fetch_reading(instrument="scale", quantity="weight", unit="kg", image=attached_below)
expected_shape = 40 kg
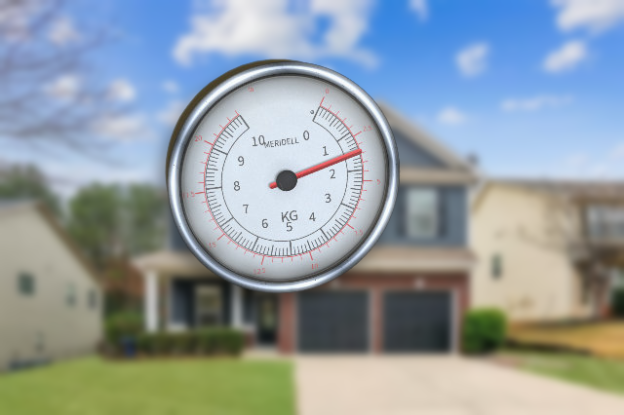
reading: 1.5 kg
